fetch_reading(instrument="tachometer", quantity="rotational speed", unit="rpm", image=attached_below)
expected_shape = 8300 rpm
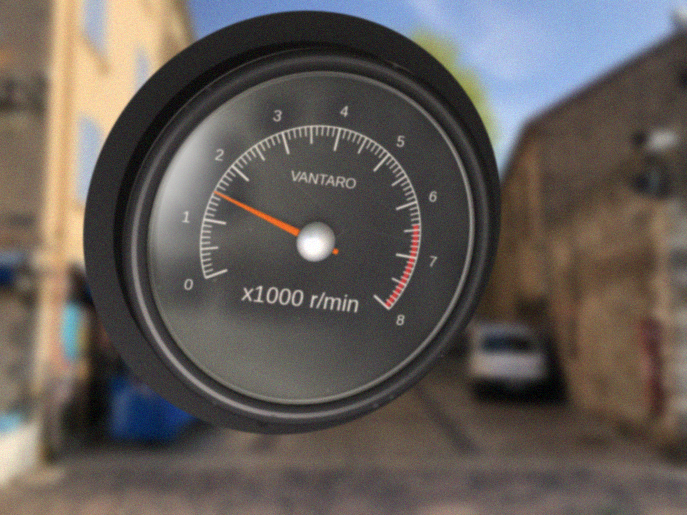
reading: 1500 rpm
